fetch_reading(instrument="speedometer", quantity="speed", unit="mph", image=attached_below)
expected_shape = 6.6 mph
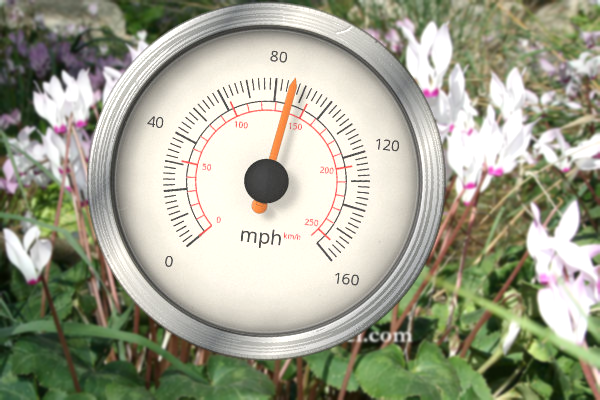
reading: 86 mph
